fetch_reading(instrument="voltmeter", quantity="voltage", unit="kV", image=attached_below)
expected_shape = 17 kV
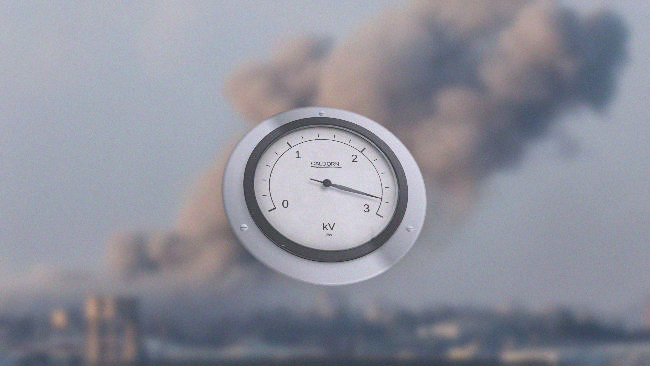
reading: 2.8 kV
